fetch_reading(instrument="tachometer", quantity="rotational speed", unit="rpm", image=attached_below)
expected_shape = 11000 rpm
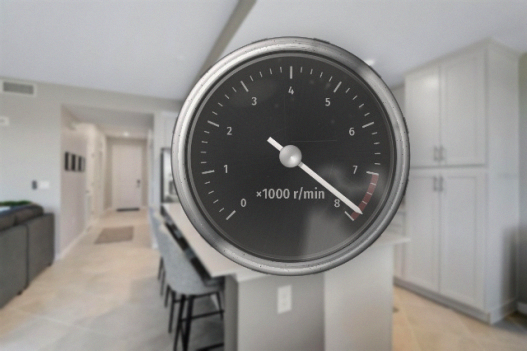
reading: 7800 rpm
